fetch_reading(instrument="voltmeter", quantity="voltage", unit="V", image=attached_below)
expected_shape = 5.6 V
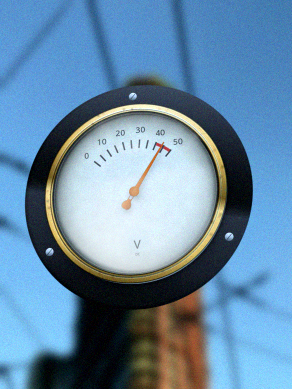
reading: 45 V
